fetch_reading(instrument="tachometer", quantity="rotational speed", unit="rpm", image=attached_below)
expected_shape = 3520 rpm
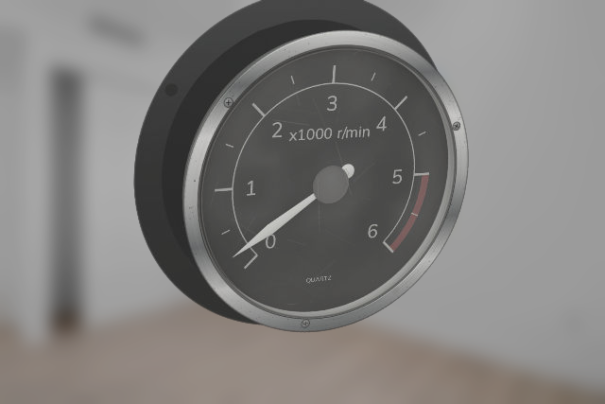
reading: 250 rpm
